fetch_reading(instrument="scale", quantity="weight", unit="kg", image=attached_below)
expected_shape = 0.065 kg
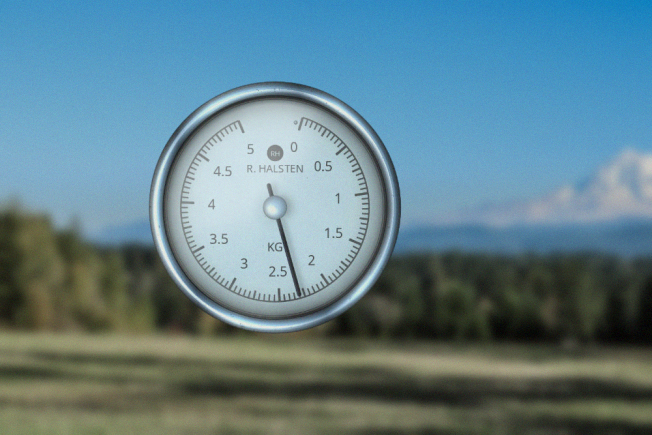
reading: 2.3 kg
